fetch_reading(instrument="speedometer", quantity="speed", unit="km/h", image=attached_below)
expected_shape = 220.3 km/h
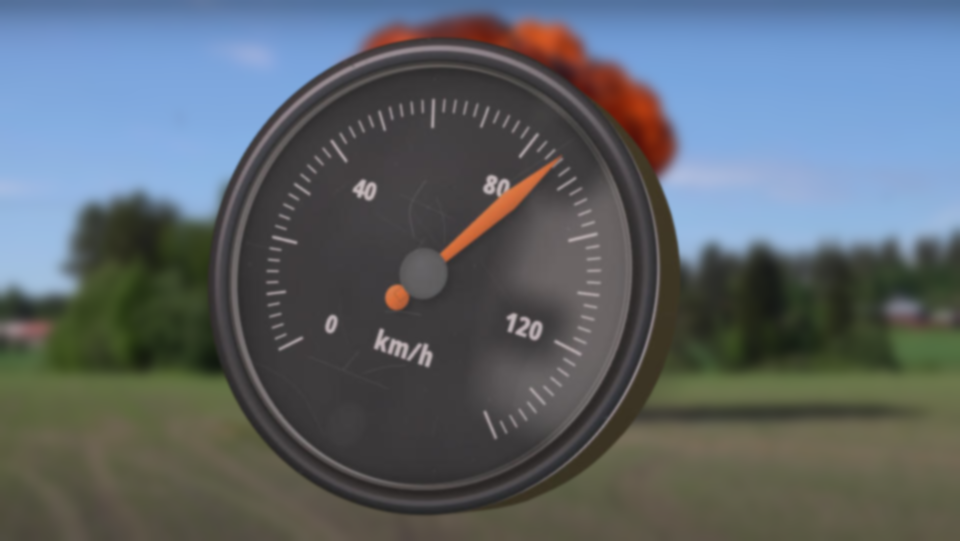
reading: 86 km/h
